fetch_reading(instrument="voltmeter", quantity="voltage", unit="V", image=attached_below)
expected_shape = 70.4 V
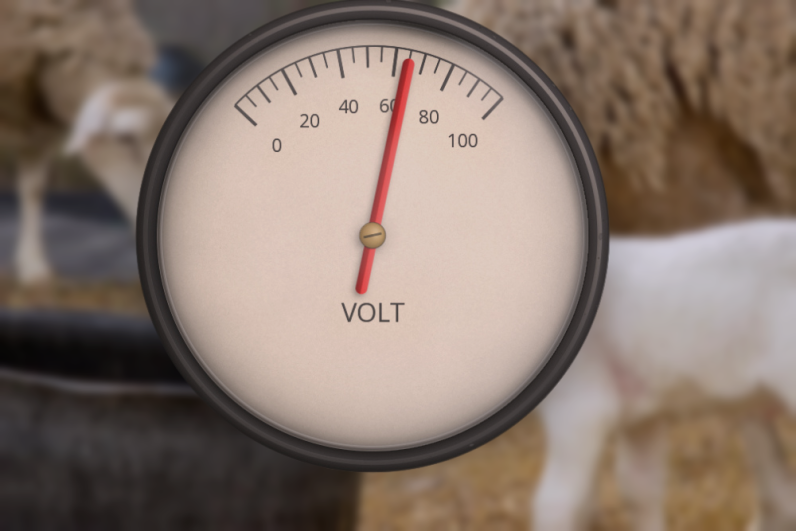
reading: 65 V
